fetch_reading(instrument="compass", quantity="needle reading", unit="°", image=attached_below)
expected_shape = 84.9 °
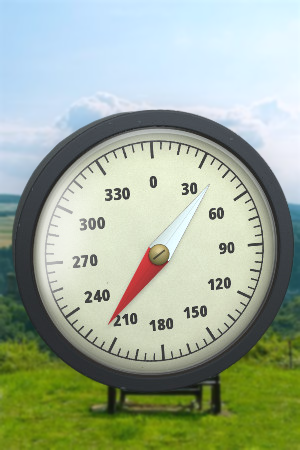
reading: 220 °
